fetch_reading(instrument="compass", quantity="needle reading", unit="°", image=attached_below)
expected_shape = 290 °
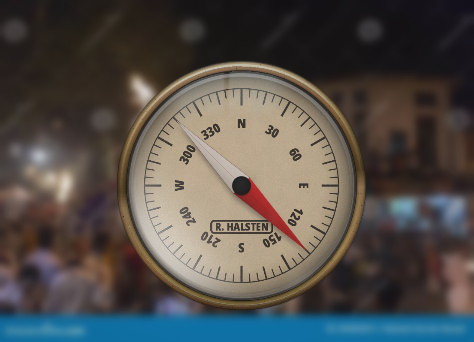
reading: 135 °
